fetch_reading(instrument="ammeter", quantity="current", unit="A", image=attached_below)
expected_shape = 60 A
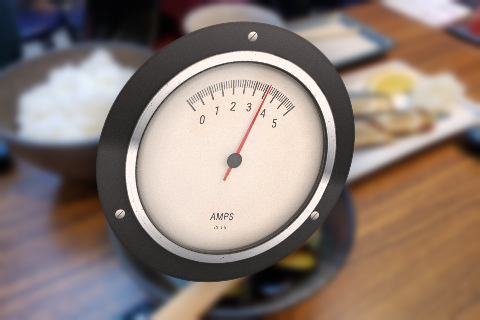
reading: 3.5 A
